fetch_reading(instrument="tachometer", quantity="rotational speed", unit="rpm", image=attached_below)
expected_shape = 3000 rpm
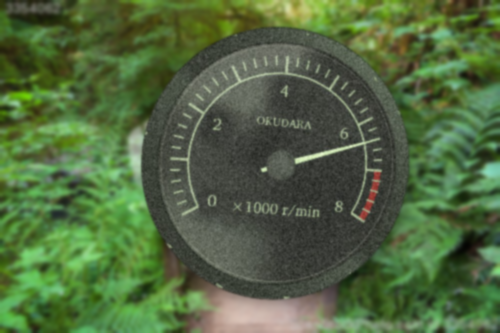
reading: 6400 rpm
